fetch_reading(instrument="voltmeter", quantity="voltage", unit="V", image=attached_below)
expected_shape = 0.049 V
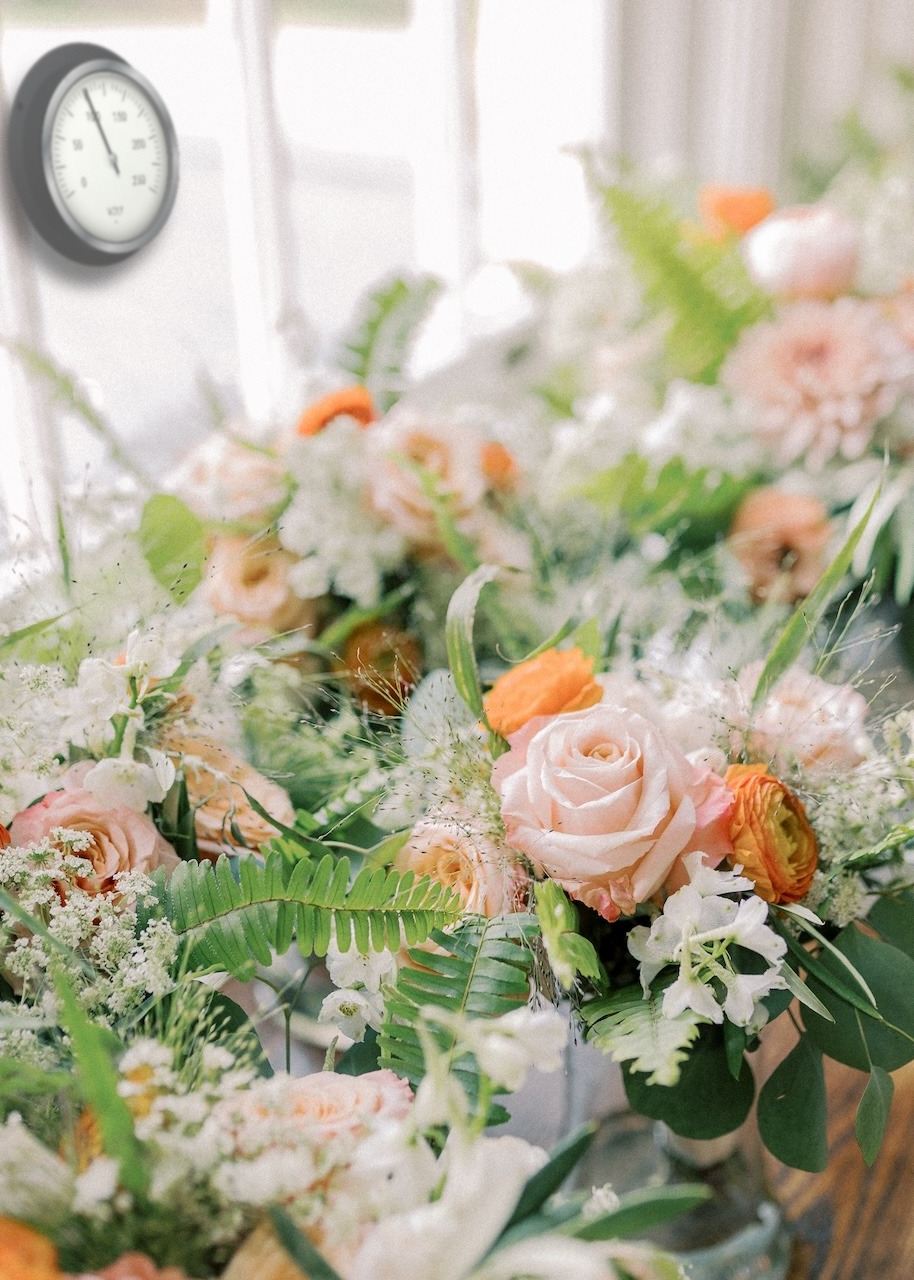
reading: 100 V
